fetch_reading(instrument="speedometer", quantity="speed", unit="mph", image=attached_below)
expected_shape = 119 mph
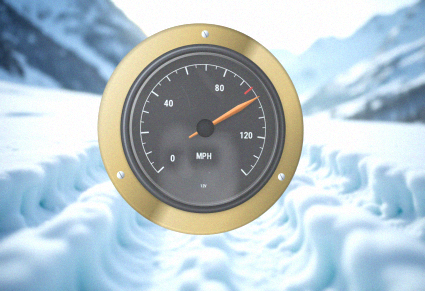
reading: 100 mph
